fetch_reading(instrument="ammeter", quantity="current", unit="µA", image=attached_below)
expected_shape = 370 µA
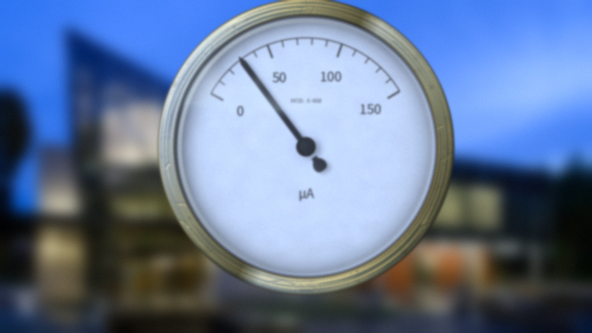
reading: 30 µA
